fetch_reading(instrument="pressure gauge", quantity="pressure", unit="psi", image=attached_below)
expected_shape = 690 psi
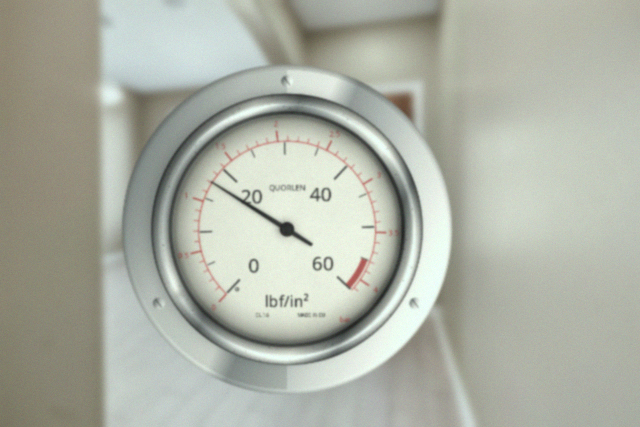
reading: 17.5 psi
